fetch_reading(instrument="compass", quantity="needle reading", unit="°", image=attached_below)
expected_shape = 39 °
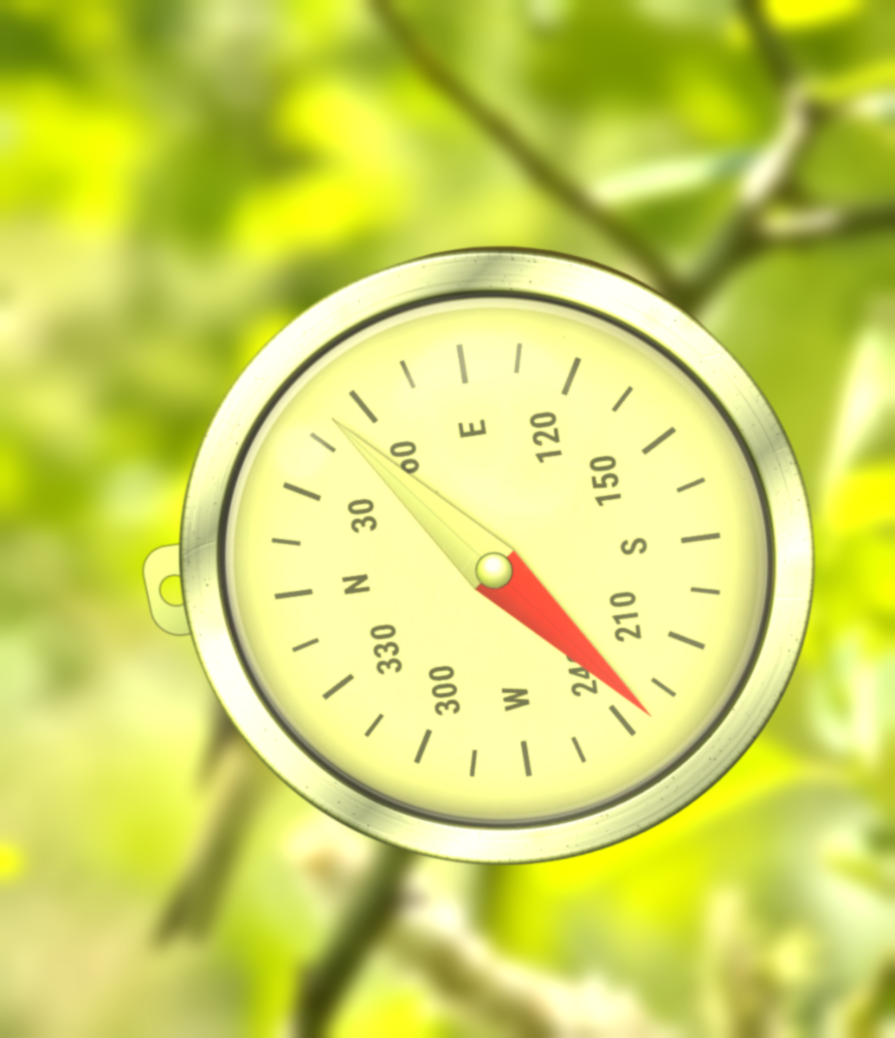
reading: 232.5 °
